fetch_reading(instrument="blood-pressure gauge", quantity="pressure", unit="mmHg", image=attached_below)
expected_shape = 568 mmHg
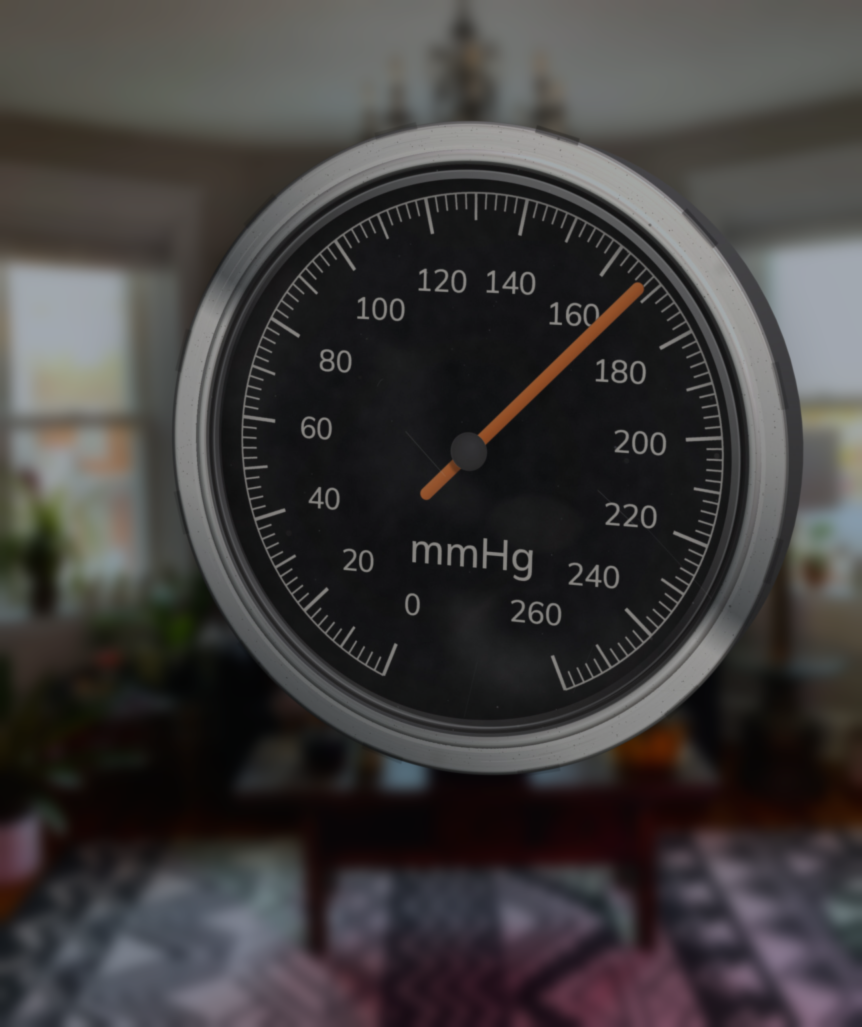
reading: 168 mmHg
